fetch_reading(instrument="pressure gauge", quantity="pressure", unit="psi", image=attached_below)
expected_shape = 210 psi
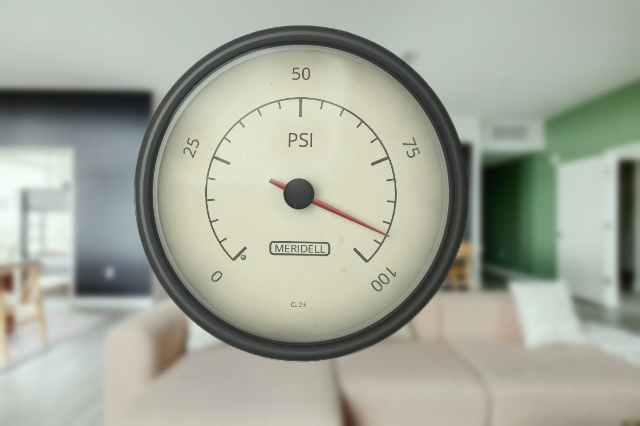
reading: 92.5 psi
